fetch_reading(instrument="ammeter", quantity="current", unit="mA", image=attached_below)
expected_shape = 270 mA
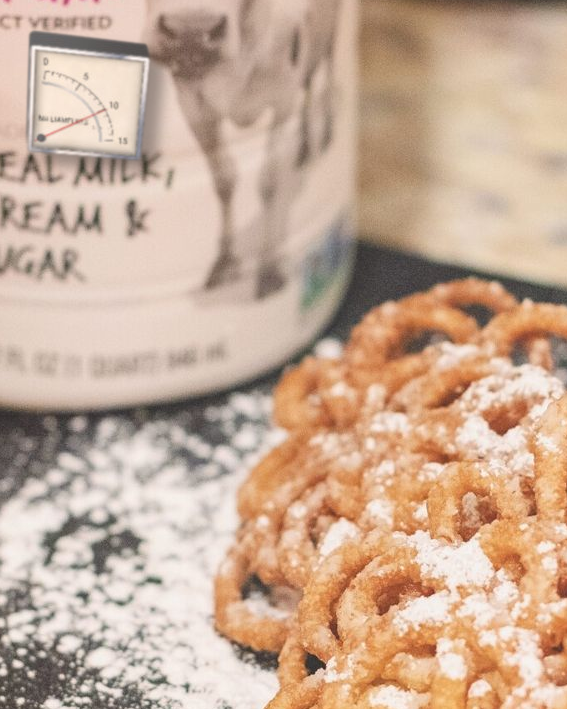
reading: 10 mA
